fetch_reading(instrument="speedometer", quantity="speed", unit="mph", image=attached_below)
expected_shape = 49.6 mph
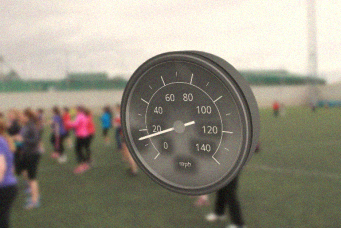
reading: 15 mph
